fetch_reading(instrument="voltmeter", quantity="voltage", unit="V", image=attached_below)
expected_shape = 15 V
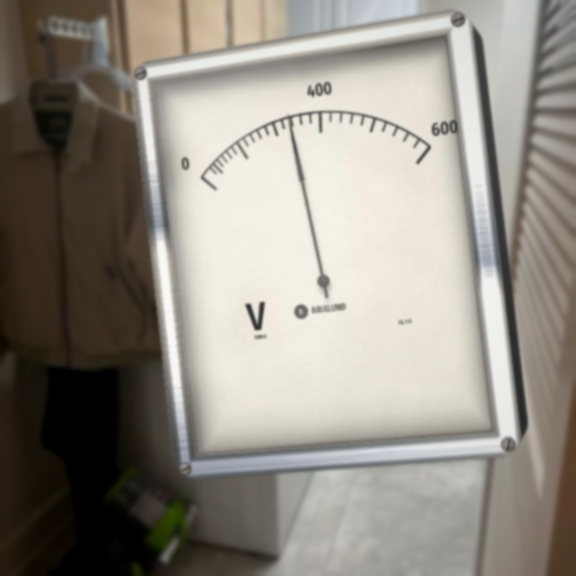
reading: 340 V
